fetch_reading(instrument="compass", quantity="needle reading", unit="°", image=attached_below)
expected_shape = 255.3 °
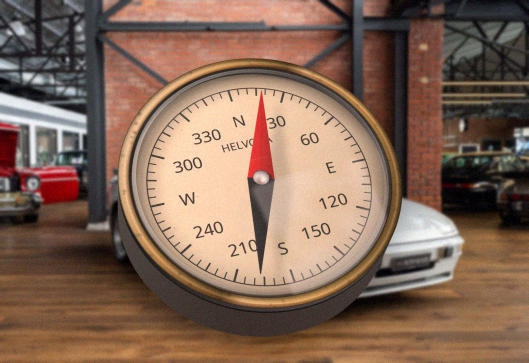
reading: 17.5 °
